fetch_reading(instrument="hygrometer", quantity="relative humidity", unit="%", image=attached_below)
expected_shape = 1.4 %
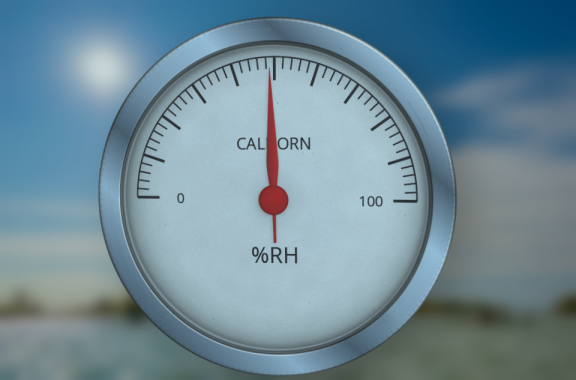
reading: 49 %
